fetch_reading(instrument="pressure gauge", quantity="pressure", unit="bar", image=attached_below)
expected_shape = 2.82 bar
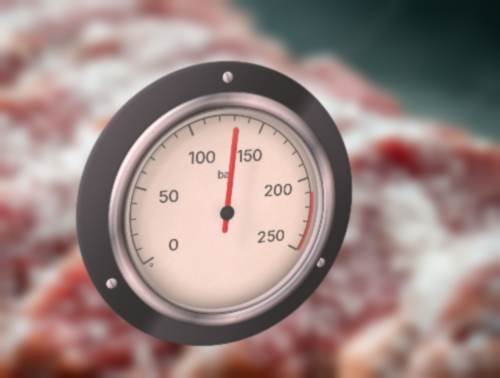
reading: 130 bar
